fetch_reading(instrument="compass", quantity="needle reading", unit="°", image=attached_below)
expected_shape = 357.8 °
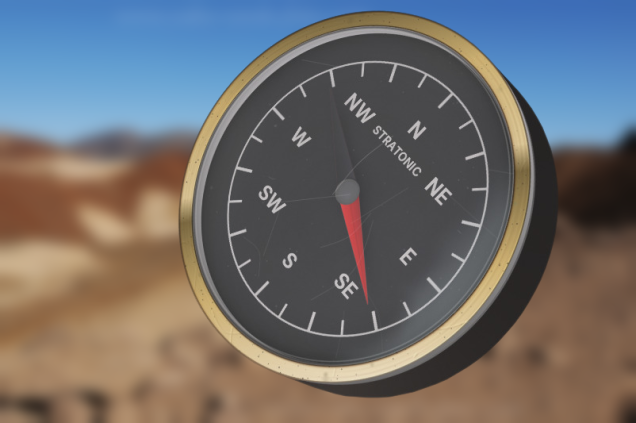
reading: 120 °
